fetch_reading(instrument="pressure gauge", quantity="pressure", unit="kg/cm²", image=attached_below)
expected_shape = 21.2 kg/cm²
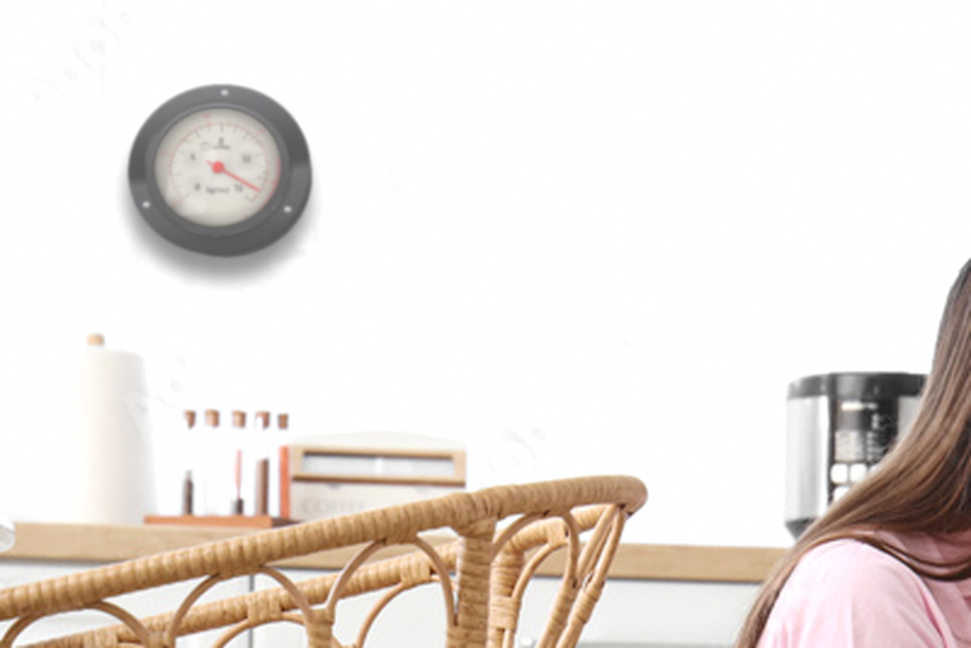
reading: 15 kg/cm²
